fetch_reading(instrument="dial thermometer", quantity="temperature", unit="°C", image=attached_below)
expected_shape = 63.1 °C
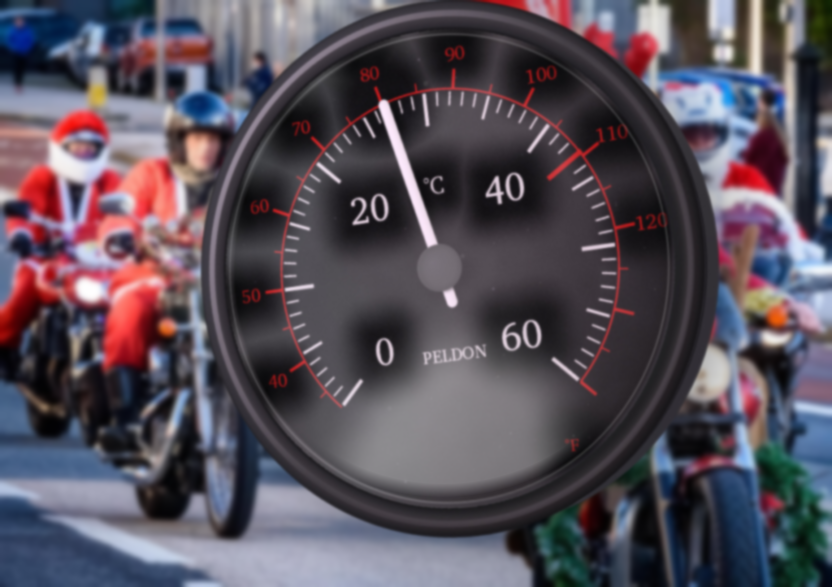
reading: 27 °C
